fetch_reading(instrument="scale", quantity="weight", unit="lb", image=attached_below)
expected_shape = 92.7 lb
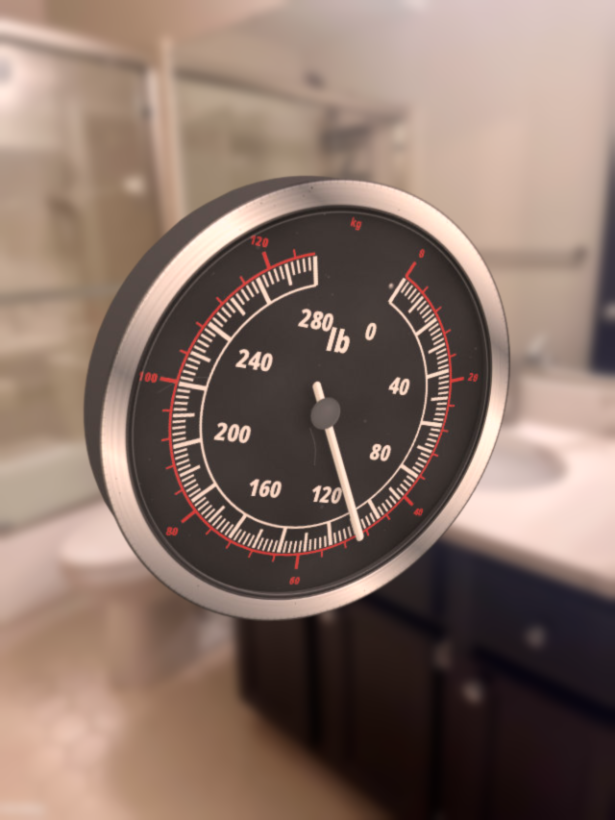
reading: 110 lb
